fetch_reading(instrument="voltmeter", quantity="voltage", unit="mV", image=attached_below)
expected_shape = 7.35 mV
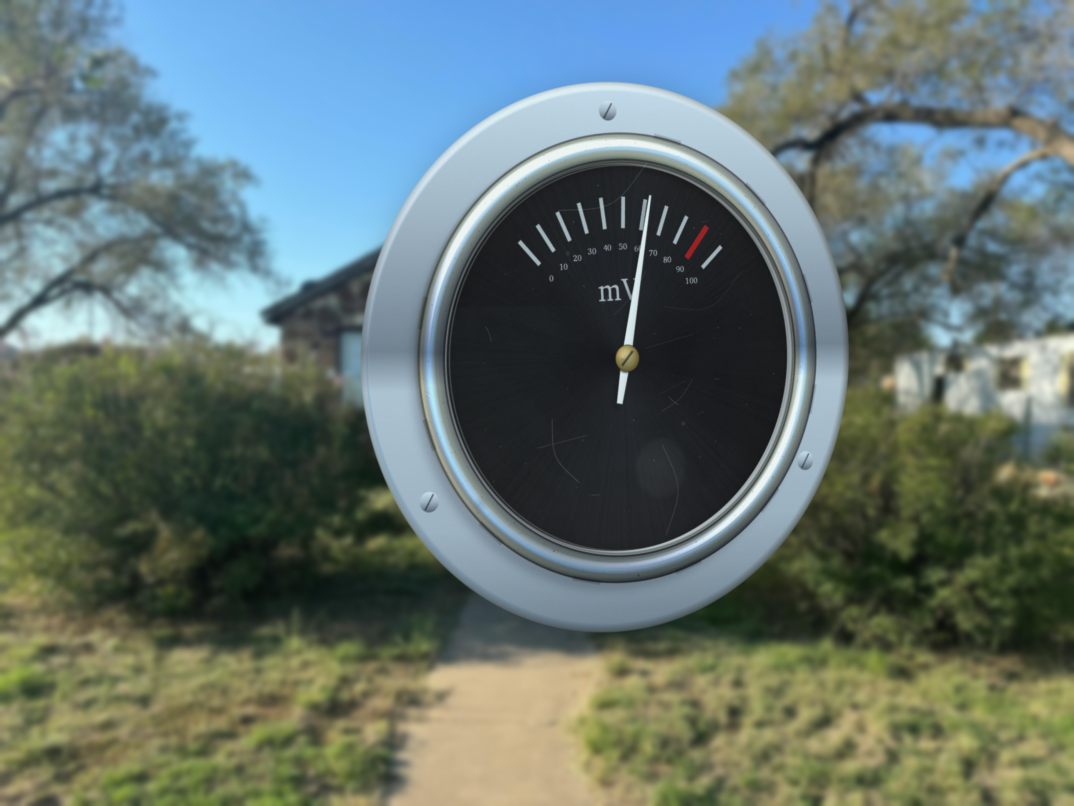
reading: 60 mV
